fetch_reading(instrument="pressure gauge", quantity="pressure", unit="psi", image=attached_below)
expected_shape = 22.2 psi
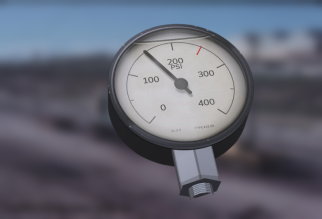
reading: 150 psi
